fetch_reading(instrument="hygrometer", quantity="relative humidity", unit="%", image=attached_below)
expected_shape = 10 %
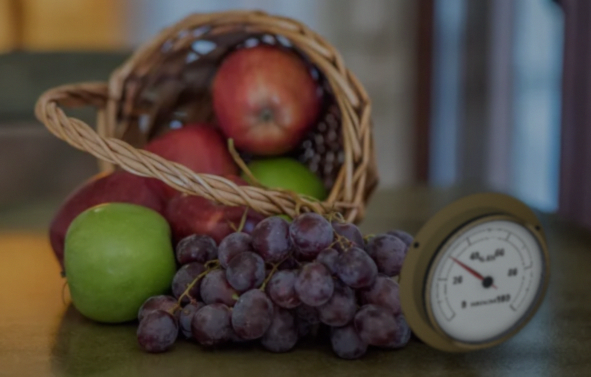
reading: 30 %
